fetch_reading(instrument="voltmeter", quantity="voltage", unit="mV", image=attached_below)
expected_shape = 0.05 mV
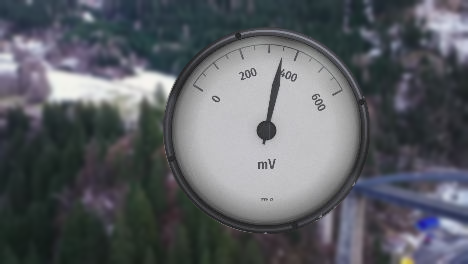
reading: 350 mV
